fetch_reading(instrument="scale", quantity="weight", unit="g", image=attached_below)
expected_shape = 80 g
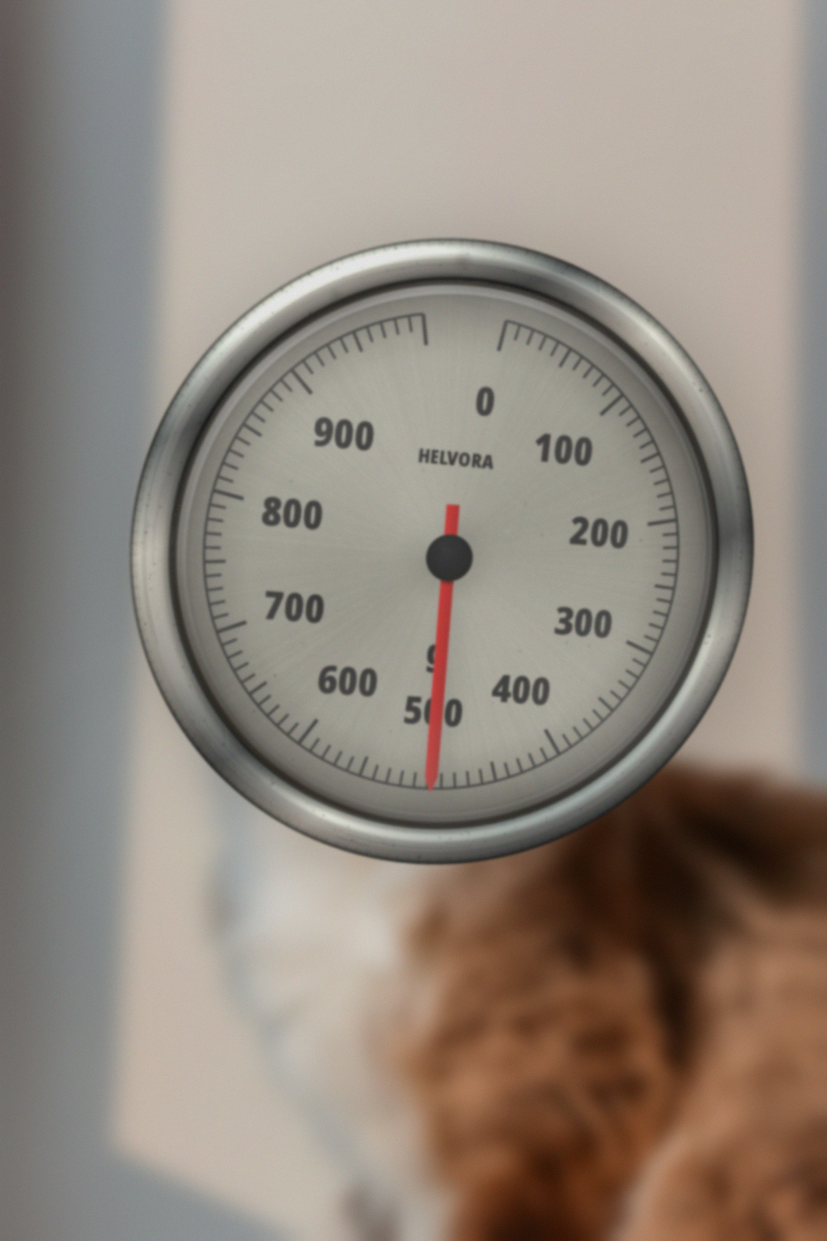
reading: 500 g
